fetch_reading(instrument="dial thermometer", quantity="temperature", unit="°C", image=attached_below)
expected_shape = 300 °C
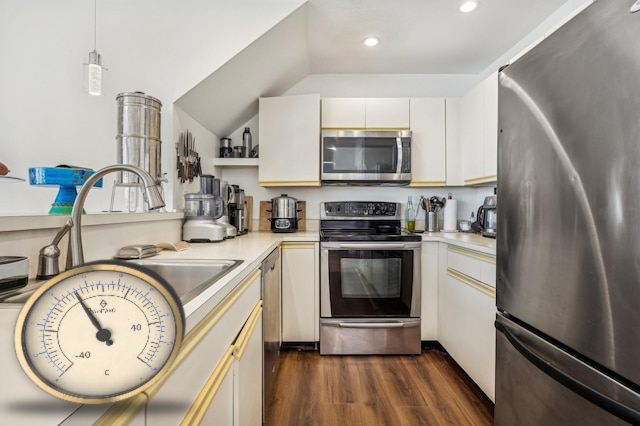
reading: 0 °C
